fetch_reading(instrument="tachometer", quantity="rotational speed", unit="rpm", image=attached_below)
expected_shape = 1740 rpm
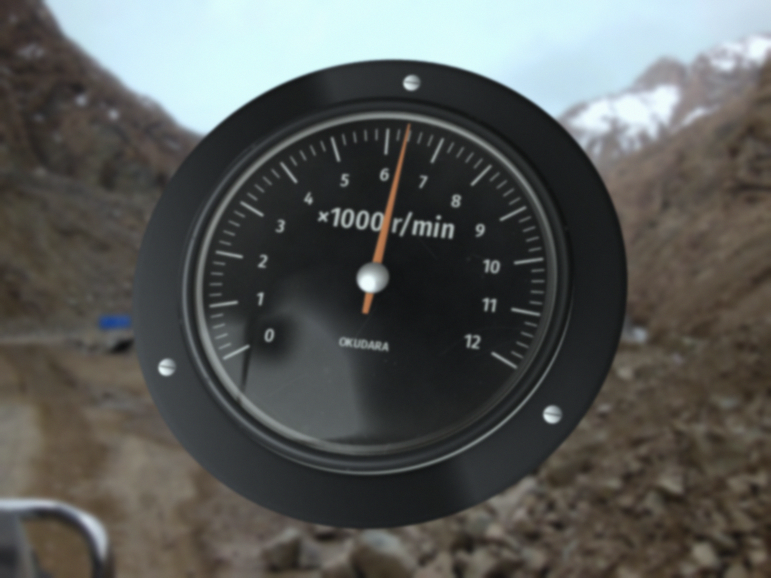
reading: 6400 rpm
